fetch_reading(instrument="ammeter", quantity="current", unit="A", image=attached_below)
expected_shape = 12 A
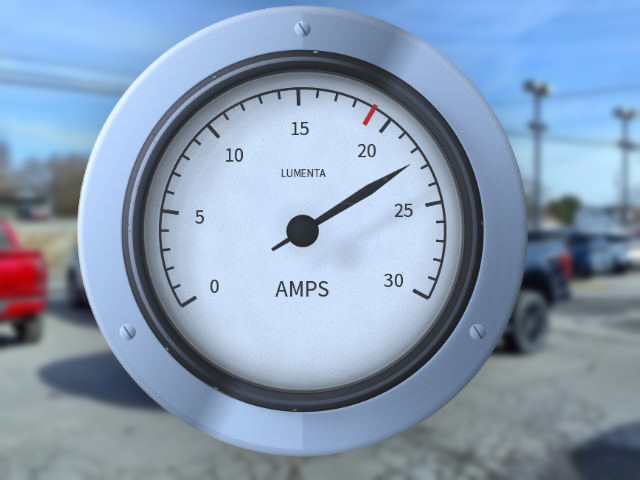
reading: 22.5 A
